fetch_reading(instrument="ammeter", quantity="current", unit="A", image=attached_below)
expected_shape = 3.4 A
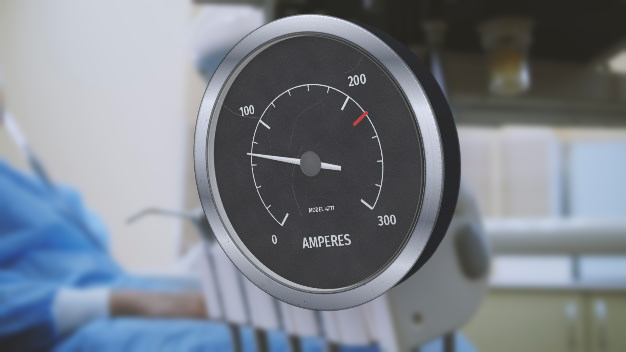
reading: 70 A
